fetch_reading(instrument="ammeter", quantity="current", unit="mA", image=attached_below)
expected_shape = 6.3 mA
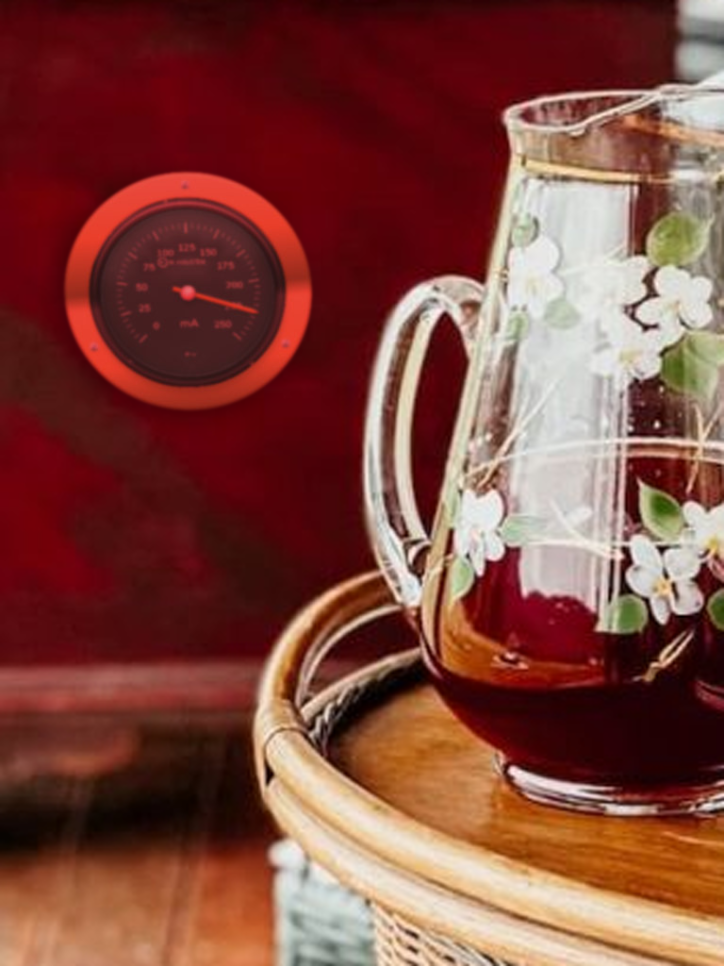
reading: 225 mA
